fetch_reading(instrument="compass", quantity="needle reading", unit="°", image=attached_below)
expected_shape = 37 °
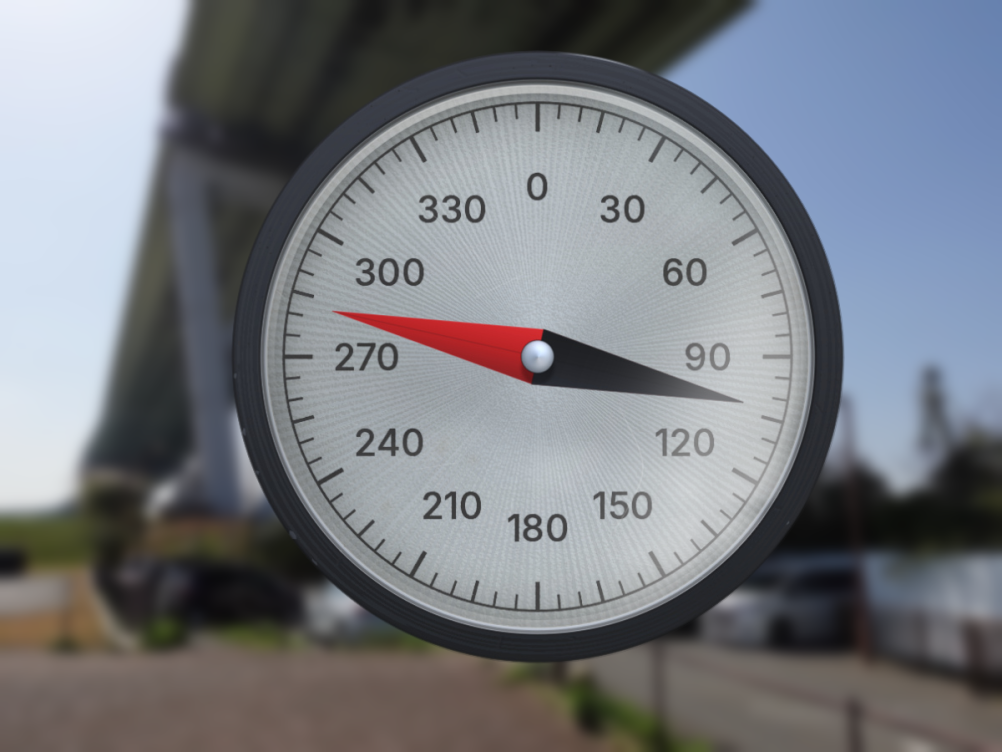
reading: 282.5 °
